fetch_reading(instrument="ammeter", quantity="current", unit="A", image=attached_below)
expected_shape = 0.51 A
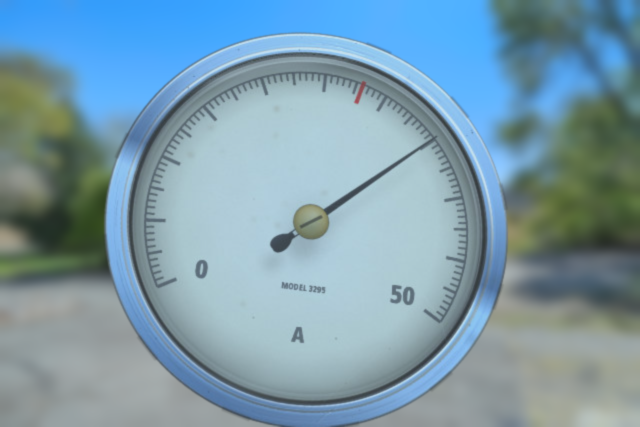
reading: 35 A
